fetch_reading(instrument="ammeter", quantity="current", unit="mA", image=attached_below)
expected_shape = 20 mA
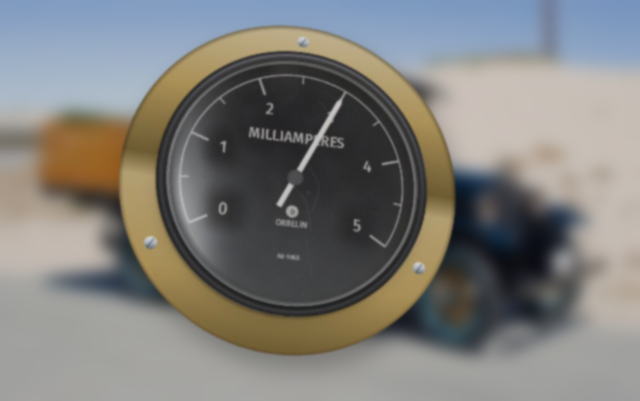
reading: 3 mA
